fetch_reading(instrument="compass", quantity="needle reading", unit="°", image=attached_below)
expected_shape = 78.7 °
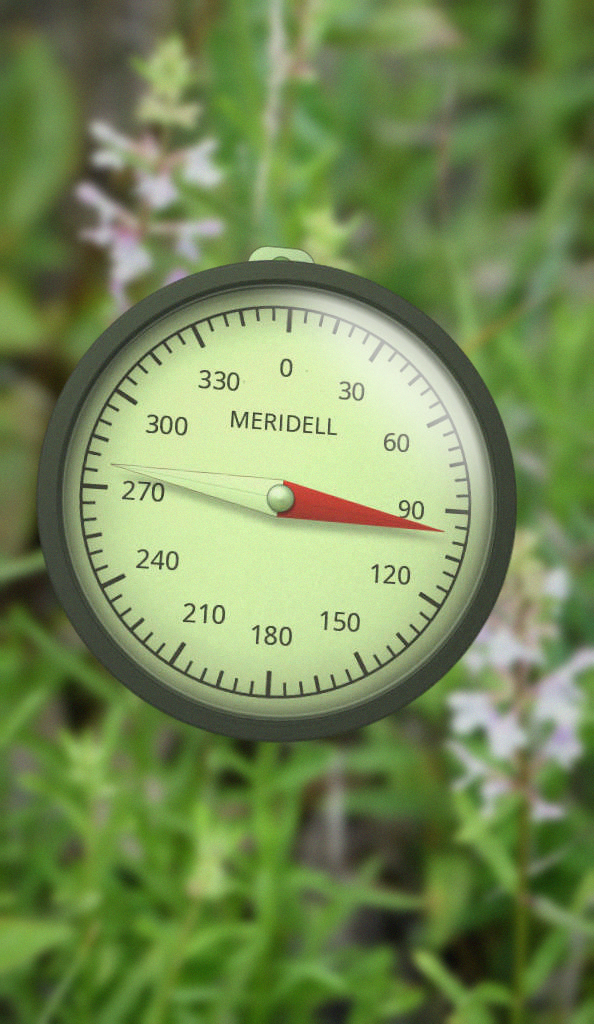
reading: 97.5 °
